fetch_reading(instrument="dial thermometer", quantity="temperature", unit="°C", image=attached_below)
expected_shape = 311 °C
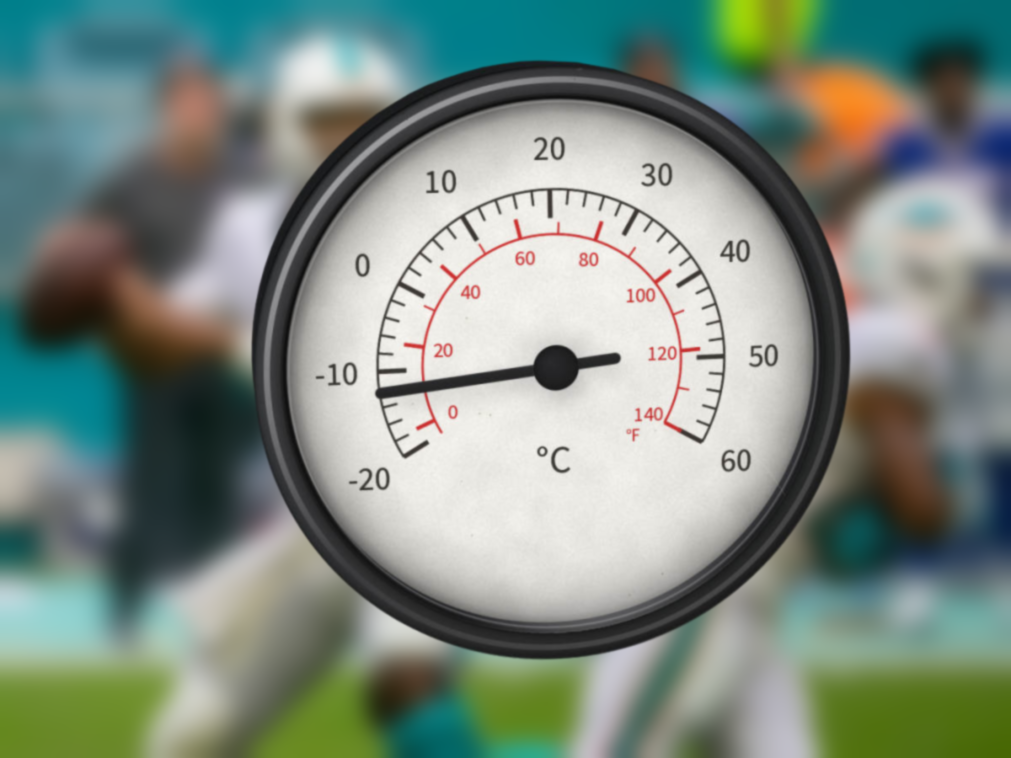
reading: -12 °C
